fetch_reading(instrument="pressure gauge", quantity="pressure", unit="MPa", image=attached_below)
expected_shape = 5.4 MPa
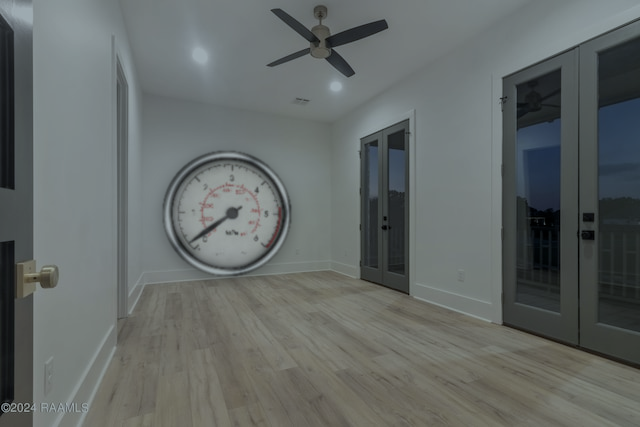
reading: 0.2 MPa
